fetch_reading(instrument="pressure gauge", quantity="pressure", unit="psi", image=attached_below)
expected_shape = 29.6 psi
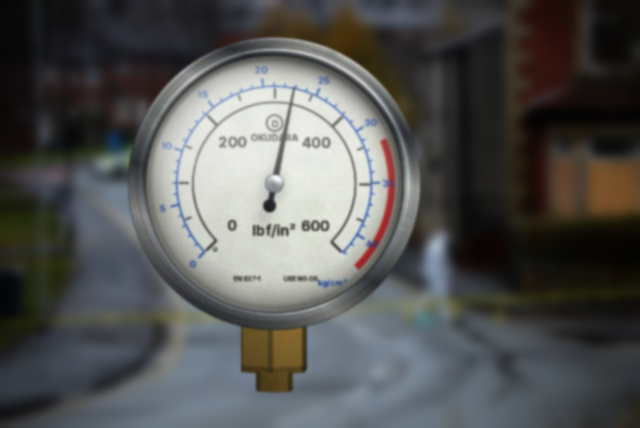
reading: 325 psi
